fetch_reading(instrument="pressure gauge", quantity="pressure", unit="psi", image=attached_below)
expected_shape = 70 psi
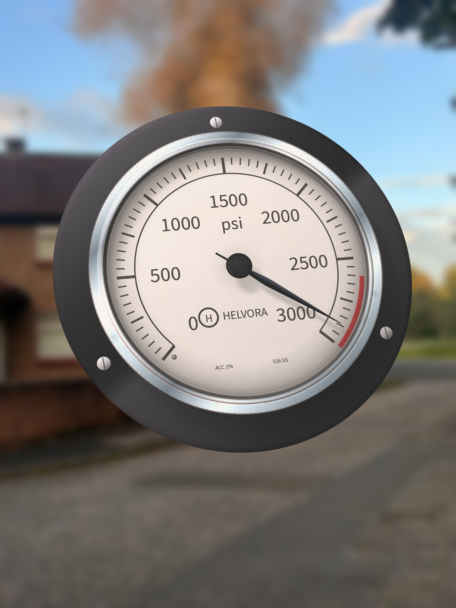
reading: 2900 psi
